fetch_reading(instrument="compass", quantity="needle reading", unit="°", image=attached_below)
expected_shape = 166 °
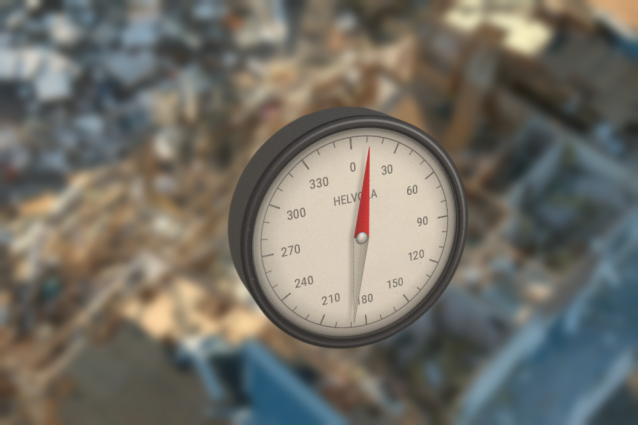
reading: 10 °
